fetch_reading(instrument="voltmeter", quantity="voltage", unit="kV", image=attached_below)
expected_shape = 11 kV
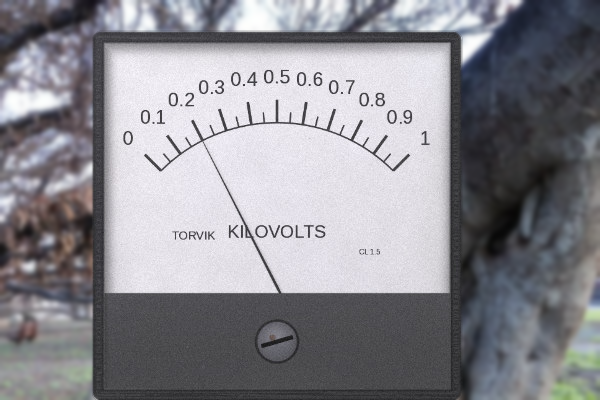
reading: 0.2 kV
